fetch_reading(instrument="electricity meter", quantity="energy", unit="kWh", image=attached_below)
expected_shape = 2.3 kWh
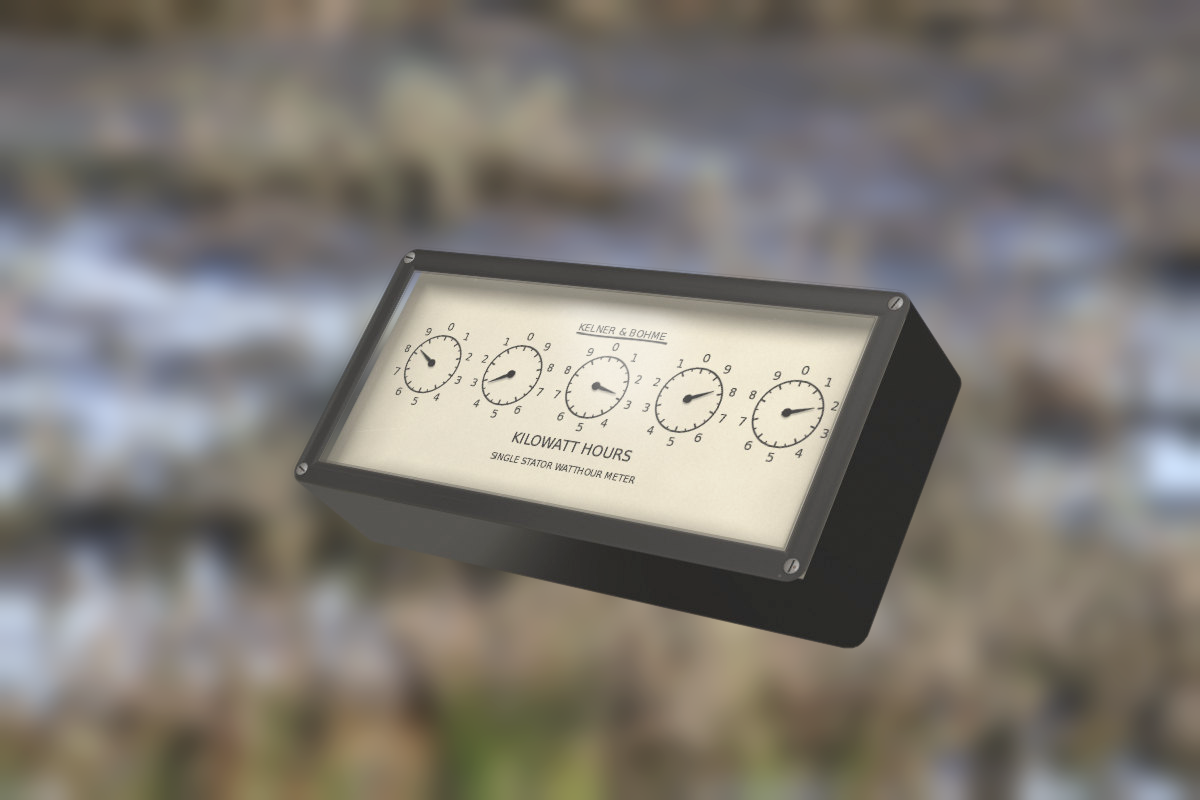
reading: 83282 kWh
